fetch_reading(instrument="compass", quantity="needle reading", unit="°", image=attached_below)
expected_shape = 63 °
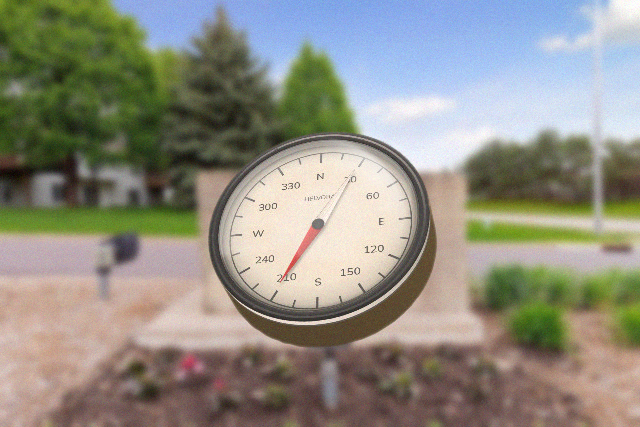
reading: 210 °
